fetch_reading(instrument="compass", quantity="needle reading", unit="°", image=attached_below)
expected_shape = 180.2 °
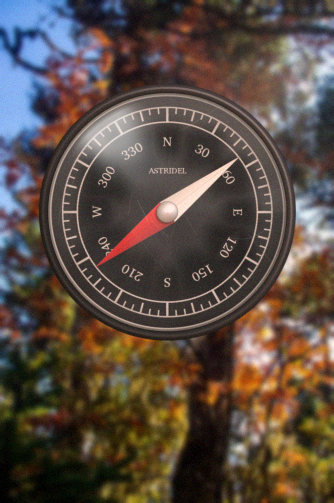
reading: 232.5 °
